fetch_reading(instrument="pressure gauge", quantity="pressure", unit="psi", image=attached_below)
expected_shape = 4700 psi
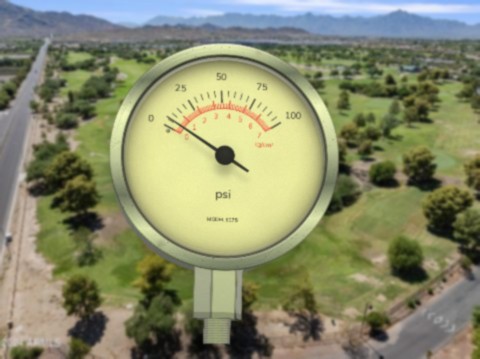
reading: 5 psi
